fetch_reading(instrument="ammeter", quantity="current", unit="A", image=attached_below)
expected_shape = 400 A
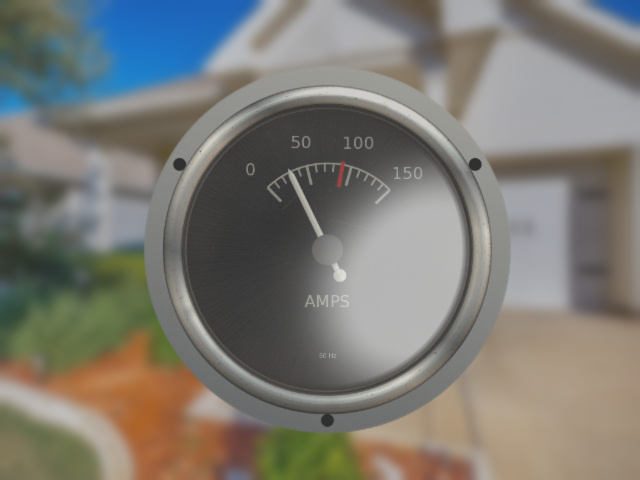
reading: 30 A
